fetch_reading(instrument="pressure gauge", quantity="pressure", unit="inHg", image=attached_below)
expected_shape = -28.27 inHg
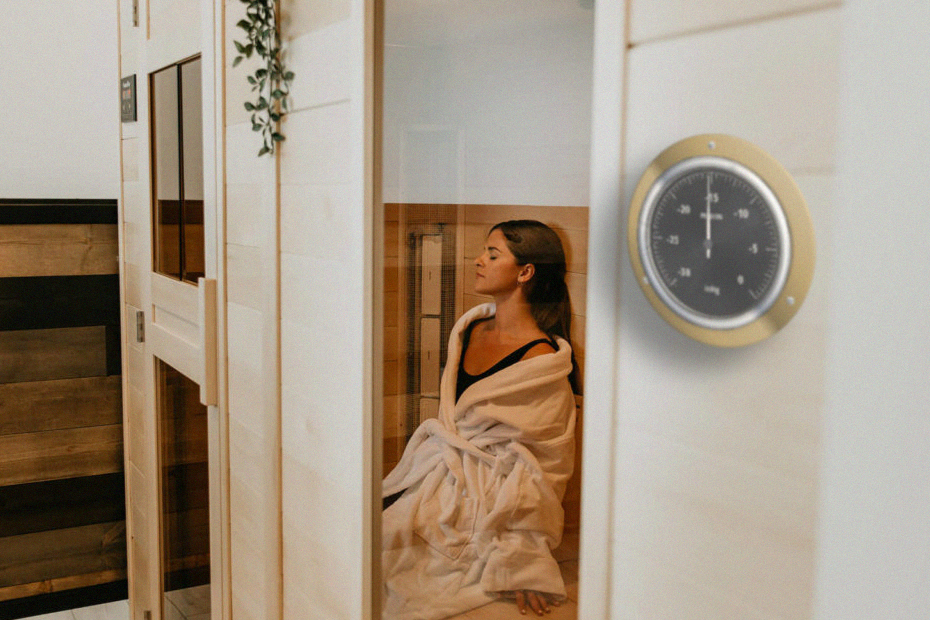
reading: -15 inHg
